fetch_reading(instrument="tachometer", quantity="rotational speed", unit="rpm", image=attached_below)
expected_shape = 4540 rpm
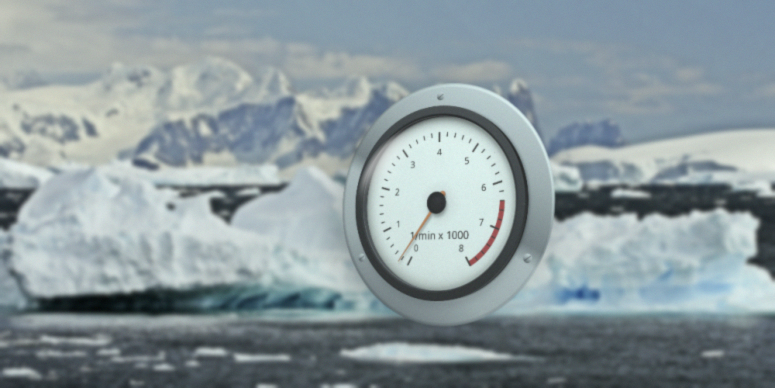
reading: 200 rpm
